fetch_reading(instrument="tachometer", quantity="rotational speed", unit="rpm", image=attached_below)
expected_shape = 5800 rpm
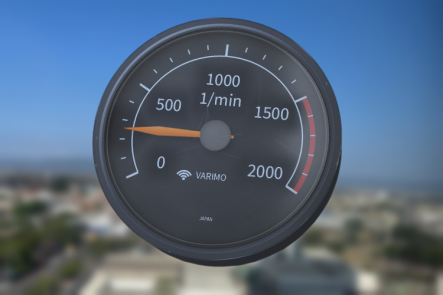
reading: 250 rpm
